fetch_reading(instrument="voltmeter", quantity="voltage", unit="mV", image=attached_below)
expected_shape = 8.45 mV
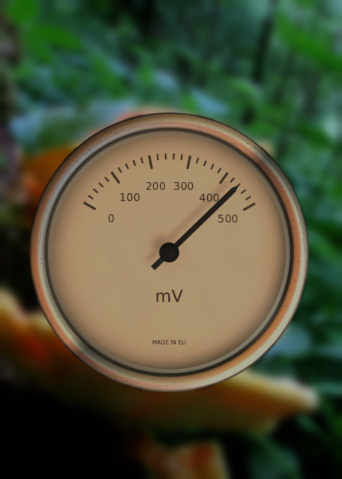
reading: 440 mV
